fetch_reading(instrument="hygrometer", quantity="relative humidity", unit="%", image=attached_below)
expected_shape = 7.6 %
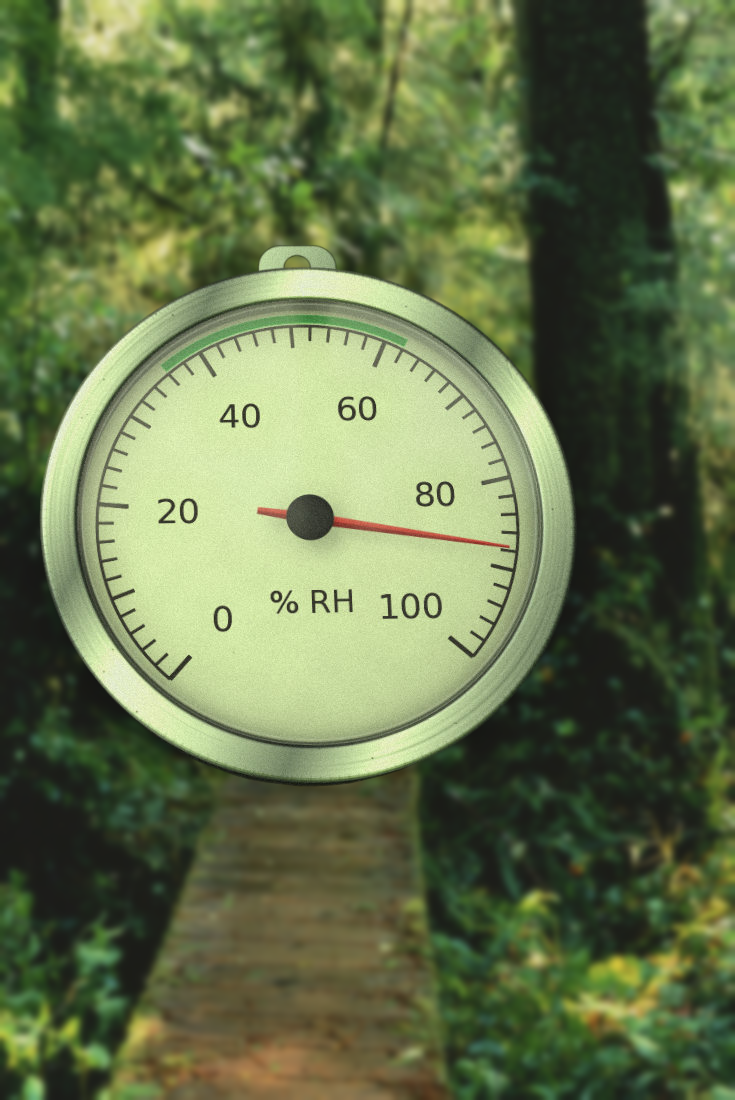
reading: 88 %
